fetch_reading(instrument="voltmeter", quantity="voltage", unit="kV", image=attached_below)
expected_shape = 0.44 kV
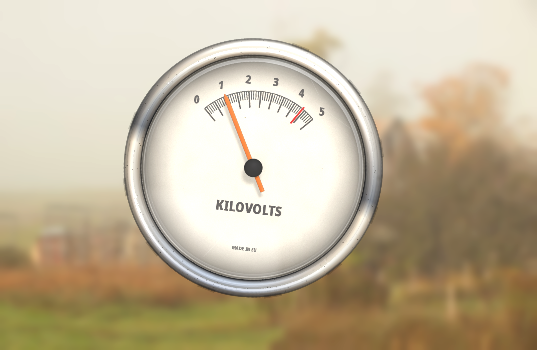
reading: 1 kV
